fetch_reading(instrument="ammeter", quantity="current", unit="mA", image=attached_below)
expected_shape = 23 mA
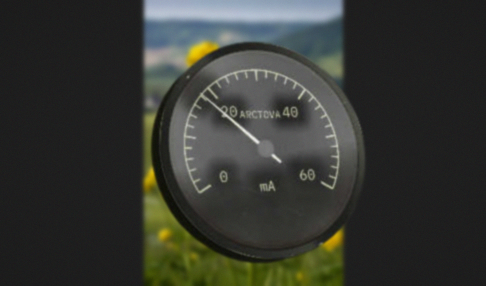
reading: 18 mA
